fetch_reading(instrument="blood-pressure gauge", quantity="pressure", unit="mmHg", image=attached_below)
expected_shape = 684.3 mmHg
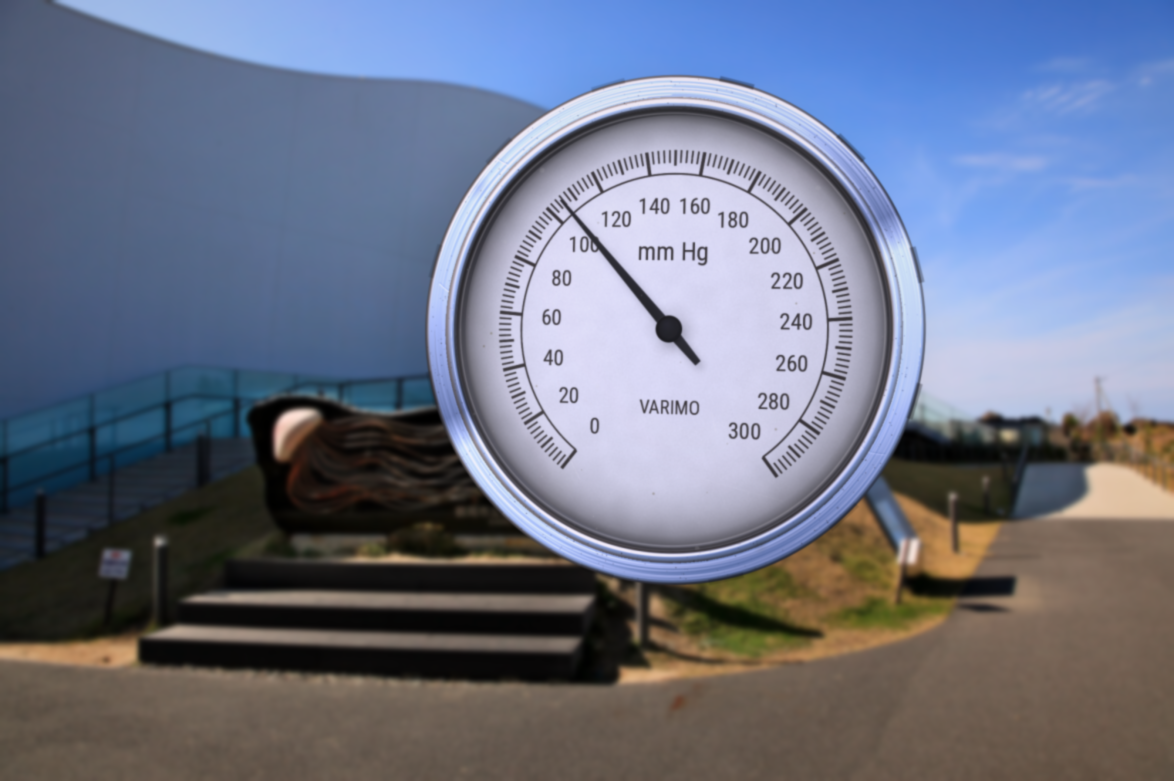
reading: 106 mmHg
